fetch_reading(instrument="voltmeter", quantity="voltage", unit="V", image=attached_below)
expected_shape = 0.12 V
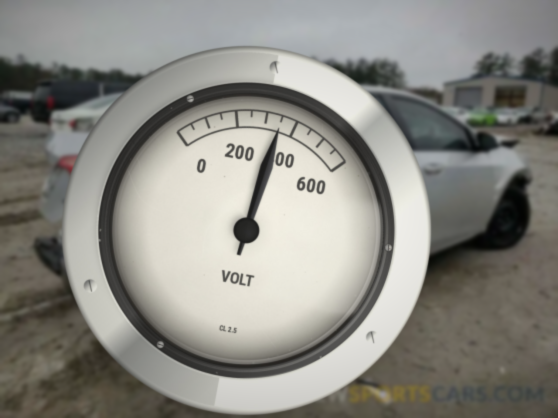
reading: 350 V
